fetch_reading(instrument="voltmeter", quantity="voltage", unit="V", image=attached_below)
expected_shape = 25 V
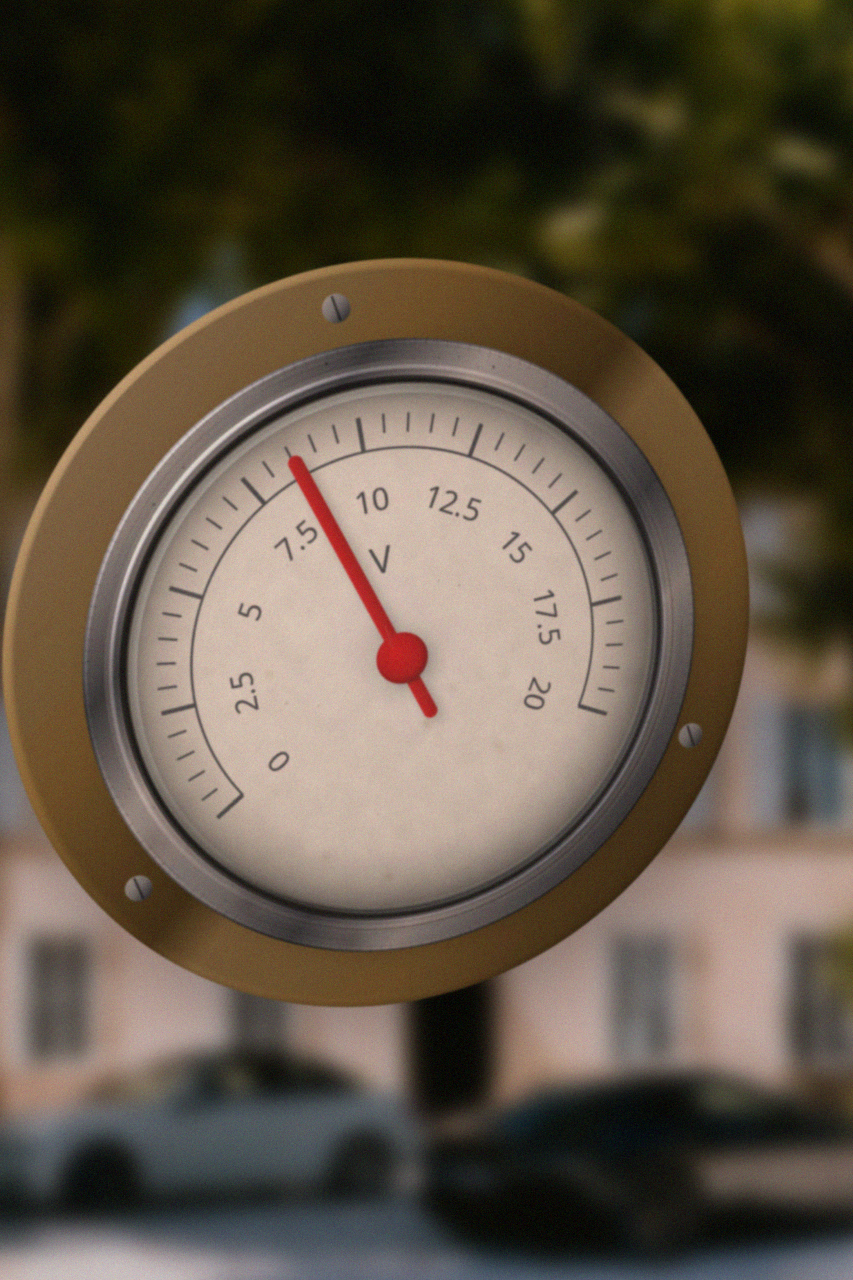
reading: 8.5 V
